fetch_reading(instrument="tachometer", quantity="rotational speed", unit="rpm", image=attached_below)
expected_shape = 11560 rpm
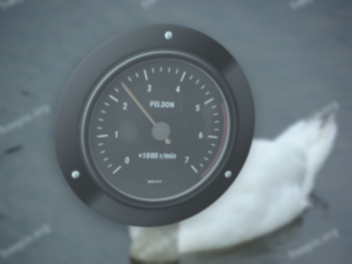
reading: 2400 rpm
